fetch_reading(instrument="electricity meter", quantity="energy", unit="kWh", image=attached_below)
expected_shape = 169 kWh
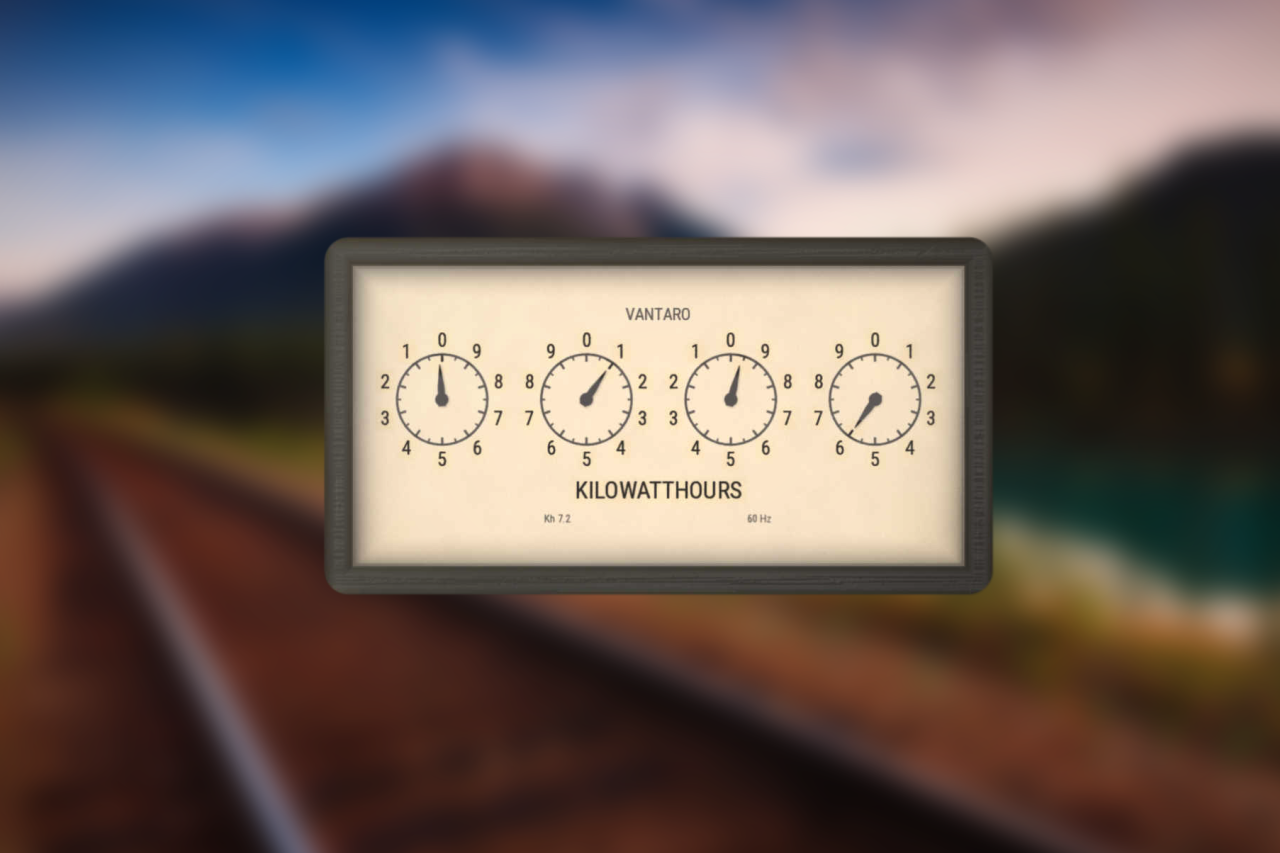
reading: 96 kWh
